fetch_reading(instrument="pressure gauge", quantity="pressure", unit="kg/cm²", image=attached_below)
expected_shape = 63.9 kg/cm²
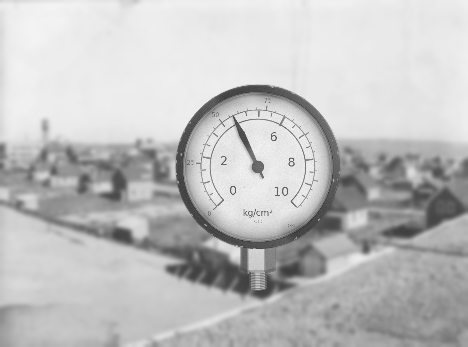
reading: 4 kg/cm²
